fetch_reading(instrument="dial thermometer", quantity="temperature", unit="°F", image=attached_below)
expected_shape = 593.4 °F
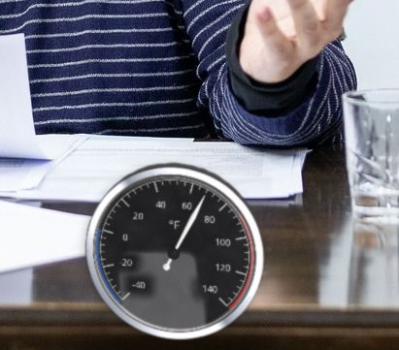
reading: 68 °F
